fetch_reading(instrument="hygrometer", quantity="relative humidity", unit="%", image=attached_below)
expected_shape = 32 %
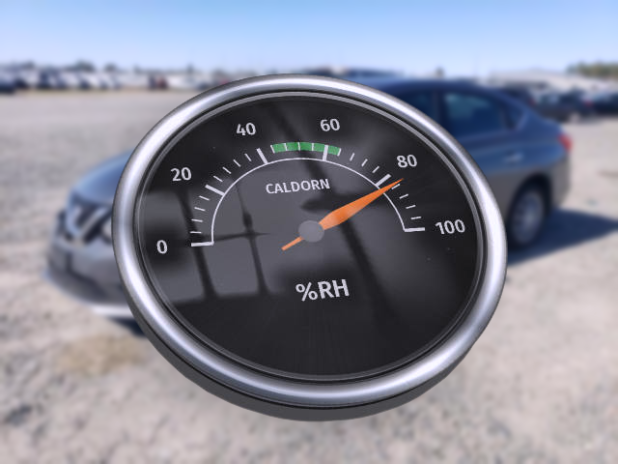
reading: 84 %
